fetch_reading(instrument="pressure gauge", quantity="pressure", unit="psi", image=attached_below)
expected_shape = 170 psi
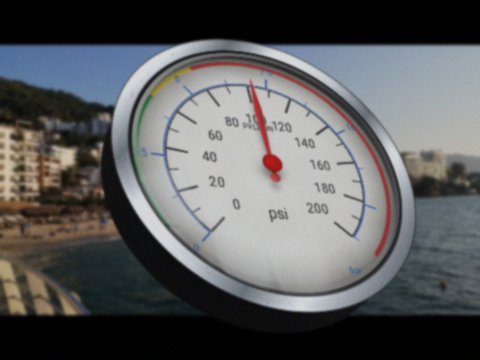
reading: 100 psi
